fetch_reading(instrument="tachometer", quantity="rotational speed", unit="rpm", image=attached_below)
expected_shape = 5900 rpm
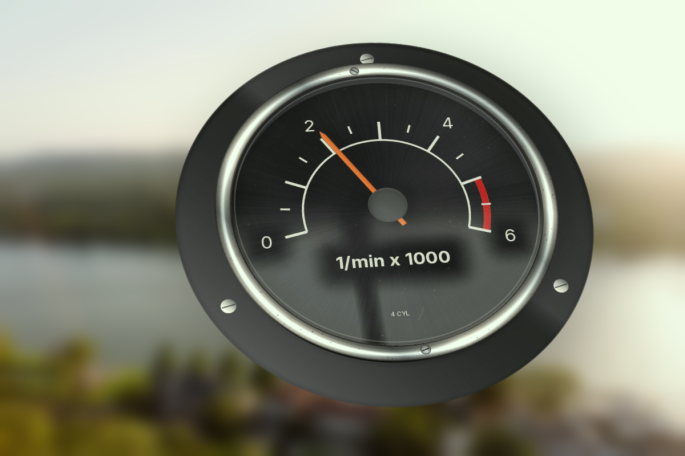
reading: 2000 rpm
